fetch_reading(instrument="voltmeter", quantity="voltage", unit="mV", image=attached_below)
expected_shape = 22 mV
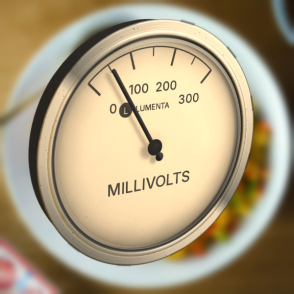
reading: 50 mV
